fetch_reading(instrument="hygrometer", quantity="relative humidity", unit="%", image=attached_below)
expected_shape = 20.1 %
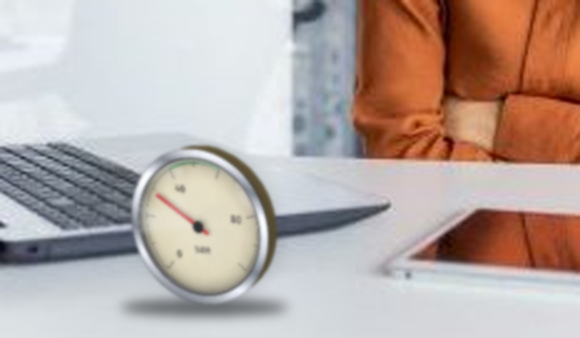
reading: 30 %
